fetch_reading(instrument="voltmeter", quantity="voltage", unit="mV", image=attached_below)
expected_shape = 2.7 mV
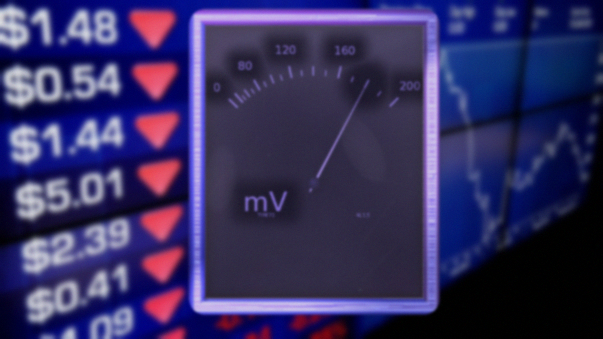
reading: 180 mV
